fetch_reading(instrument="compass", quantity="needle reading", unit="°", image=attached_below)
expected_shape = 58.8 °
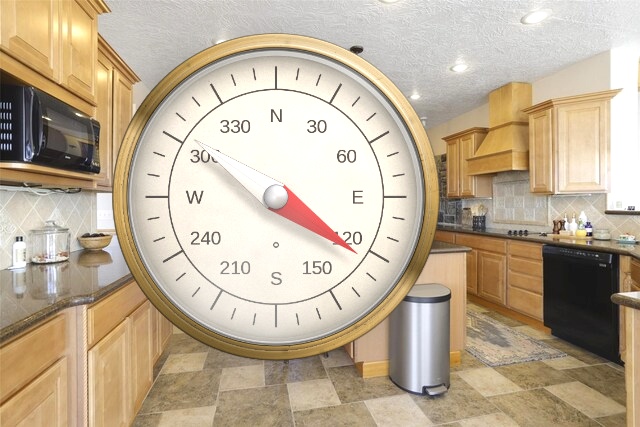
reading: 125 °
